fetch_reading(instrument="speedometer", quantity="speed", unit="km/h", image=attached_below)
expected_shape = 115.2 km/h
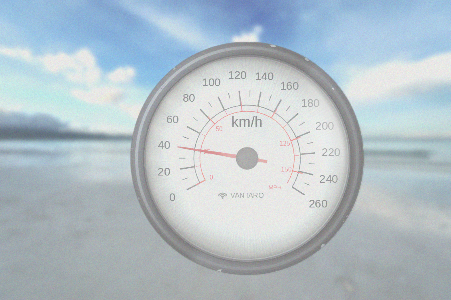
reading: 40 km/h
